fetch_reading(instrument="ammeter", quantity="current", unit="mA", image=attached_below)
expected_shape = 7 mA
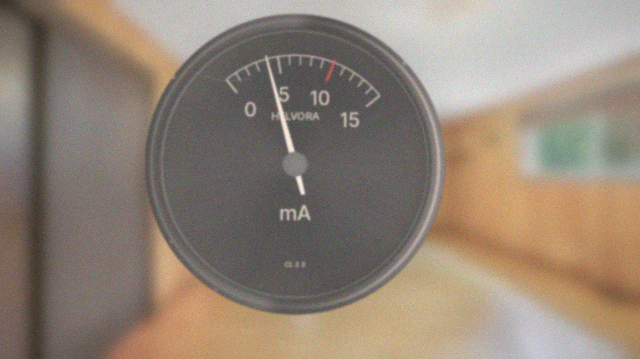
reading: 4 mA
